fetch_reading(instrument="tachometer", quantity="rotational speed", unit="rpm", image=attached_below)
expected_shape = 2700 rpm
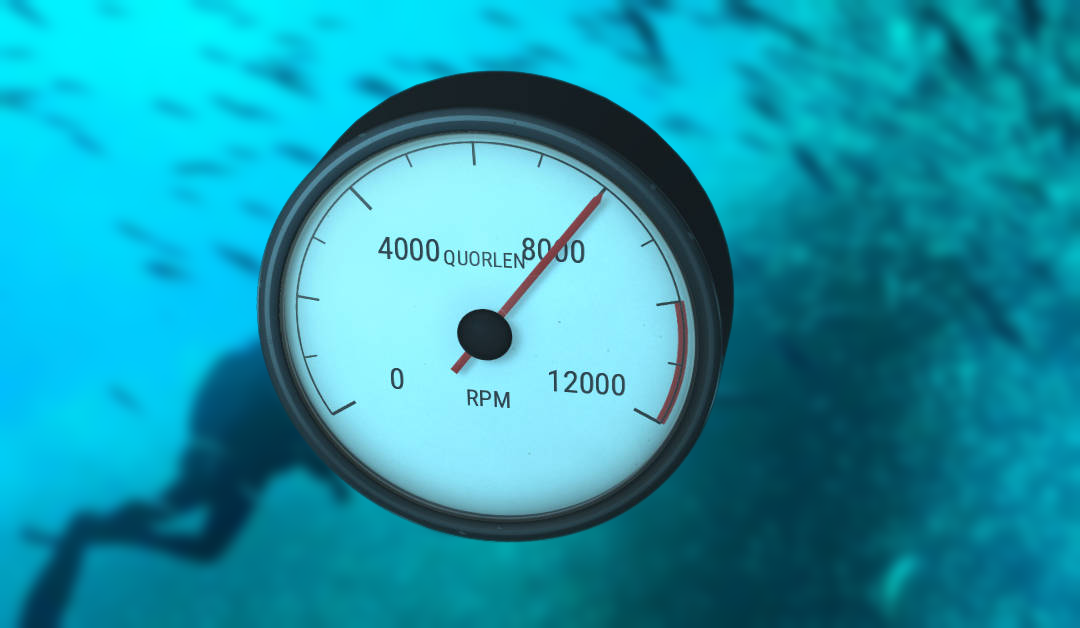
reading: 8000 rpm
